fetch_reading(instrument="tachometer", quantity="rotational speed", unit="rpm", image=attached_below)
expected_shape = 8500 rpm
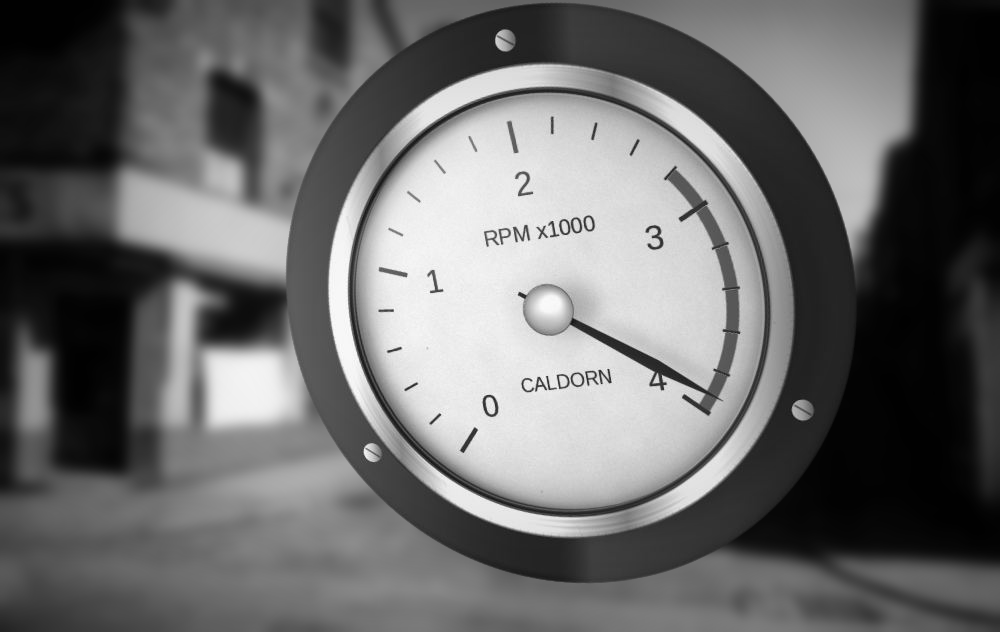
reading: 3900 rpm
